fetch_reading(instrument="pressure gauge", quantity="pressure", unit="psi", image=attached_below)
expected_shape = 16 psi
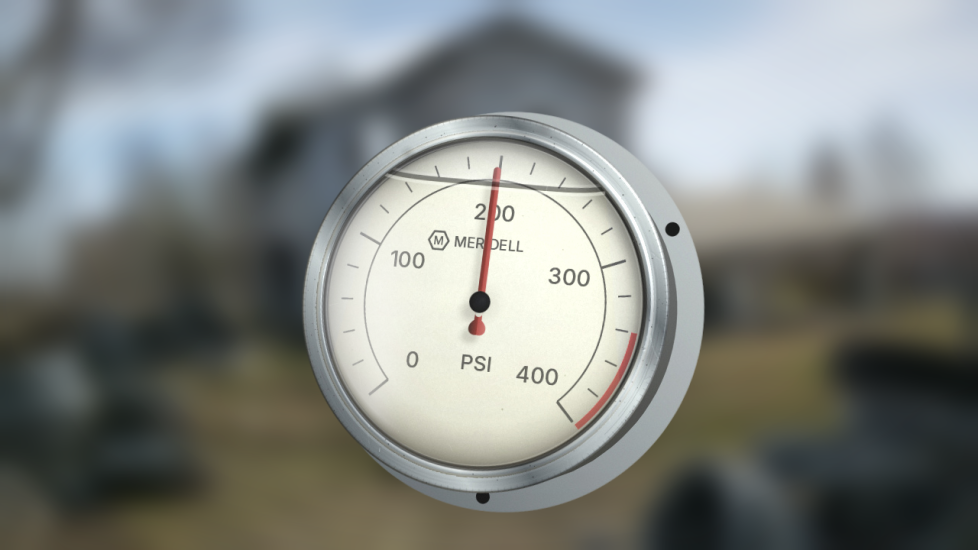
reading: 200 psi
